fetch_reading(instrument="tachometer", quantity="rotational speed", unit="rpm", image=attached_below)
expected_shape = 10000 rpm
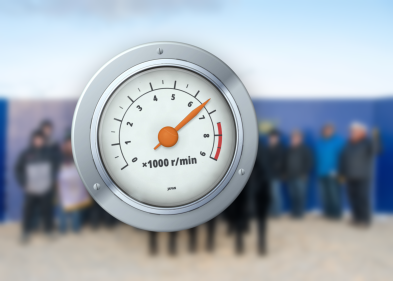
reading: 6500 rpm
